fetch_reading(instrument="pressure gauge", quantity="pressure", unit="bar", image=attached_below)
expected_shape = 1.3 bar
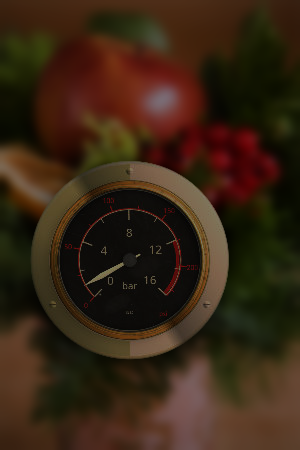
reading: 1 bar
